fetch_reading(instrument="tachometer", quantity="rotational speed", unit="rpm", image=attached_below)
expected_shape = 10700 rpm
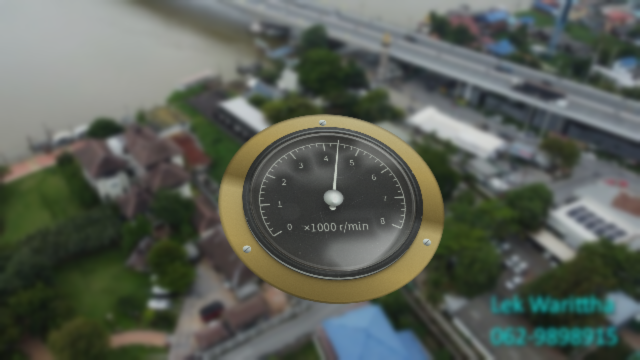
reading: 4400 rpm
